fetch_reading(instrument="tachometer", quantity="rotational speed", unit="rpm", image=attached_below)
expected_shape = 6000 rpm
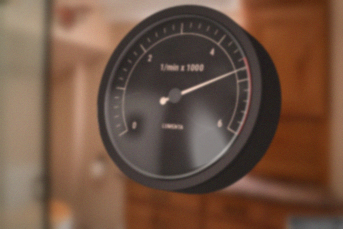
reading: 4800 rpm
